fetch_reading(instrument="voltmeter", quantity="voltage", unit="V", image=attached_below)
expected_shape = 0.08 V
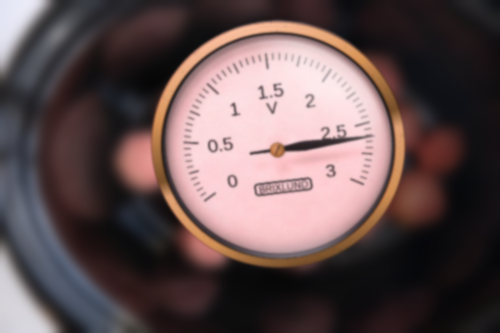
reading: 2.6 V
